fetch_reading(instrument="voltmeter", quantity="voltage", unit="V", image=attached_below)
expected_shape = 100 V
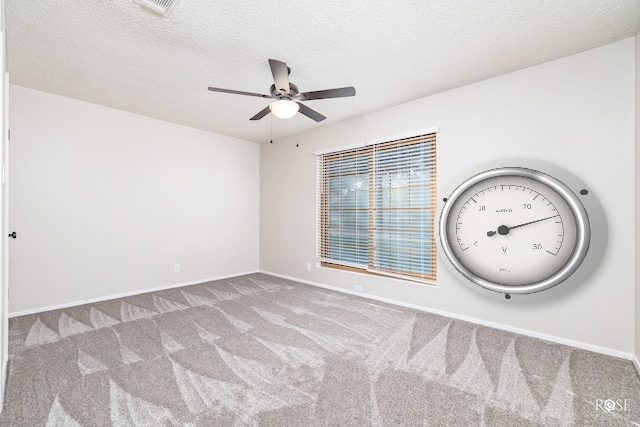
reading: 24 V
